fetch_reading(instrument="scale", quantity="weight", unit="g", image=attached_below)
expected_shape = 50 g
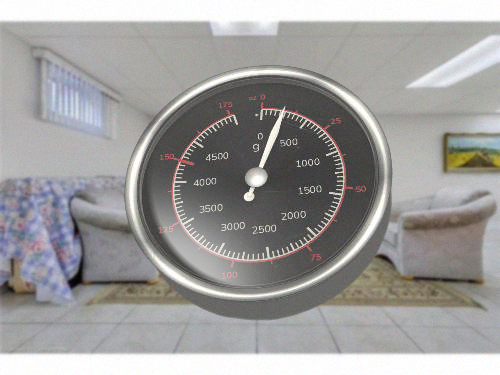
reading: 250 g
